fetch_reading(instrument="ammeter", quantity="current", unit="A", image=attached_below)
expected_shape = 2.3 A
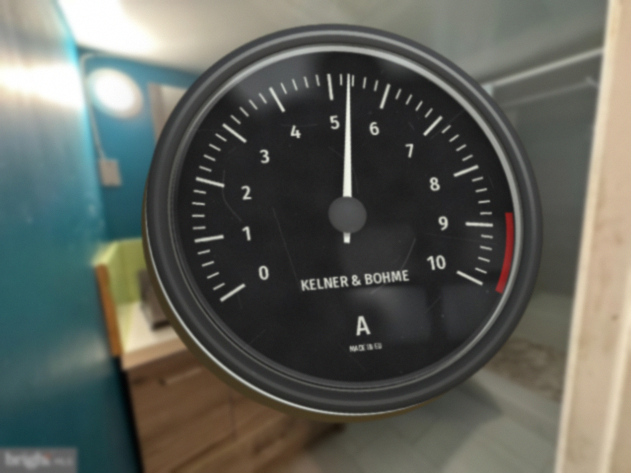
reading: 5.3 A
